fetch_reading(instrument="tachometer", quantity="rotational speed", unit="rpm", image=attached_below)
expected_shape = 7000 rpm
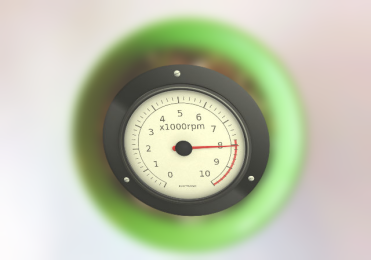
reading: 8000 rpm
